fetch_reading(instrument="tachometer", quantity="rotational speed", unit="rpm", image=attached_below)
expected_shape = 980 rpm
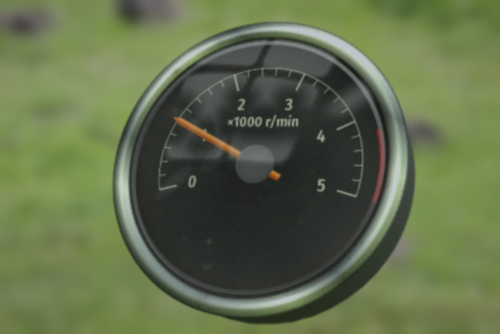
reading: 1000 rpm
